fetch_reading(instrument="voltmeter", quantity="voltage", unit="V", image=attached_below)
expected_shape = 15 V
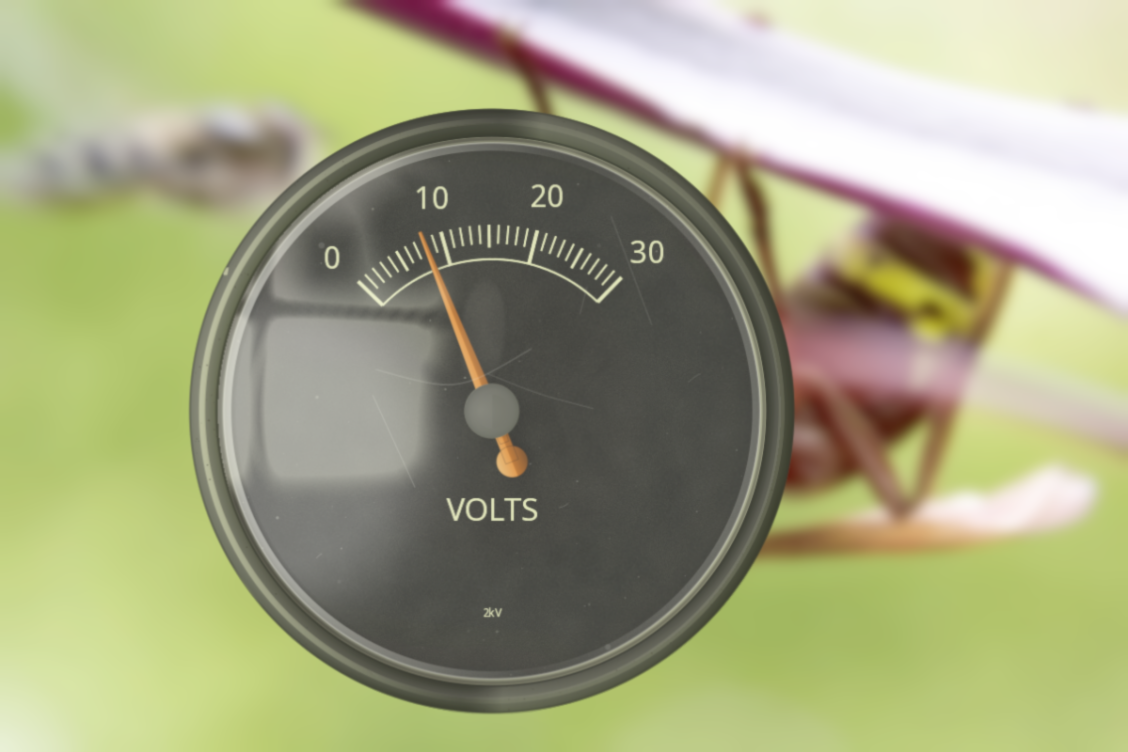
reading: 8 V
